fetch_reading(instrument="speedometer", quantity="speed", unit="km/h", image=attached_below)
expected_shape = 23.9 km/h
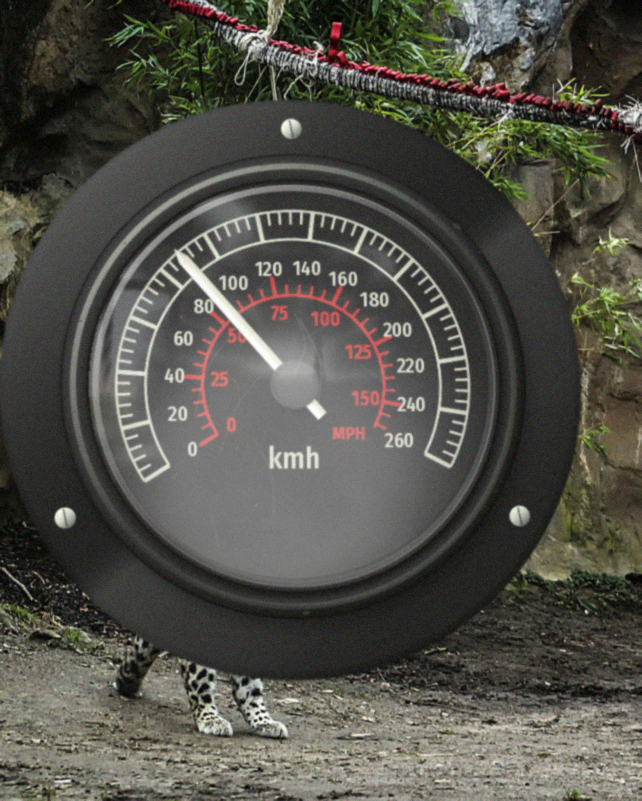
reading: 88 km/h
